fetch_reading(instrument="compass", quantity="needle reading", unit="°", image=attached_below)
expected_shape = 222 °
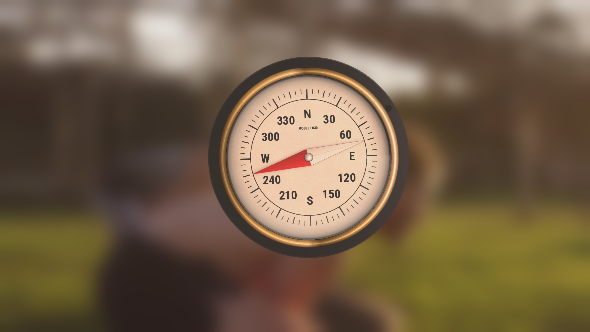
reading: 255 °
